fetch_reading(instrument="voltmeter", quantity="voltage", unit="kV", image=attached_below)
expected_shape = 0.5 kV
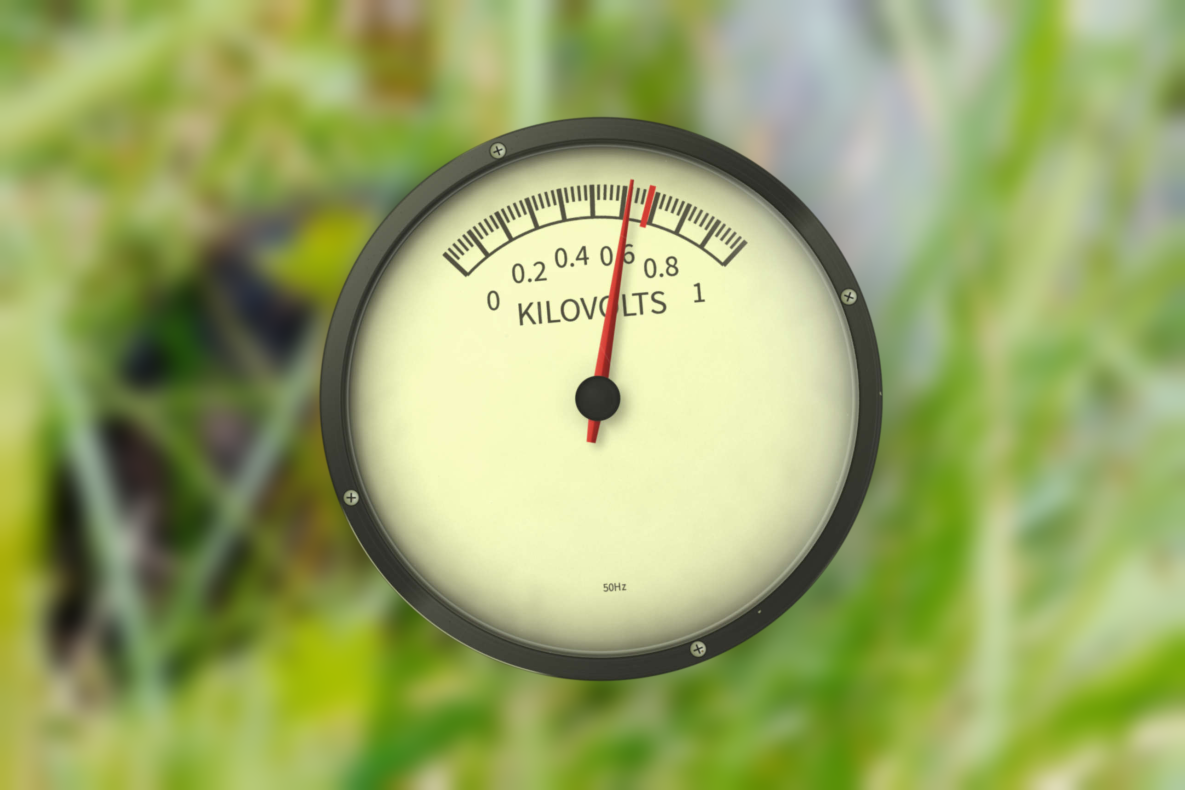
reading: 0.62 kV
